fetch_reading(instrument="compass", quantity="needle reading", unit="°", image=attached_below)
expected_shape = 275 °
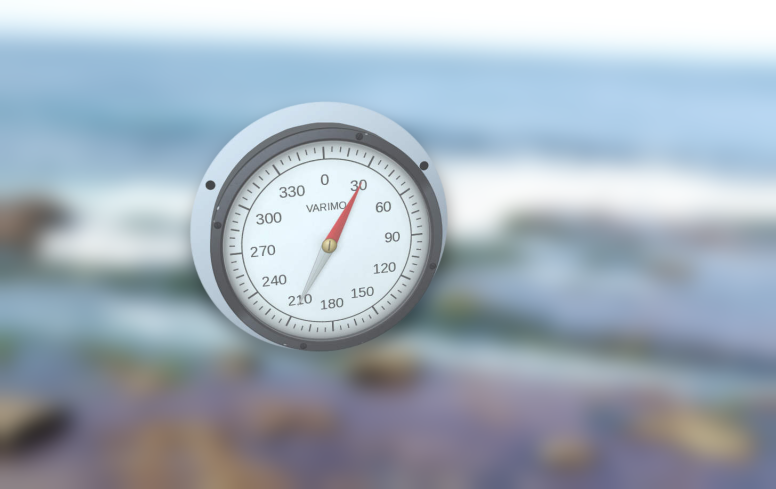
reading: 30 °
